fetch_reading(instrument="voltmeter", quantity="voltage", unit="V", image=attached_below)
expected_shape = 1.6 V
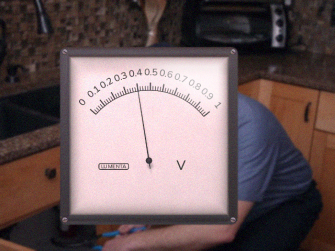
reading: 0.4 V
